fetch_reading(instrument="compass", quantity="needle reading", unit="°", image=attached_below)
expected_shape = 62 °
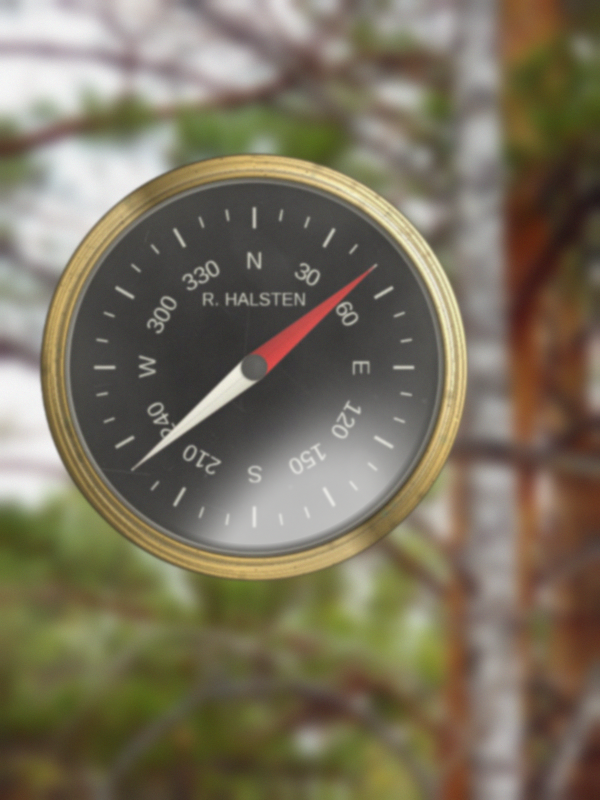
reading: 50 °
